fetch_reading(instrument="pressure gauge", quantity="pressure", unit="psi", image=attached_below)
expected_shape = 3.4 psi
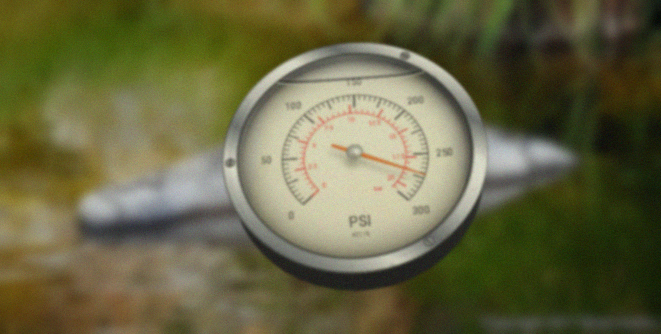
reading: 275 psi
